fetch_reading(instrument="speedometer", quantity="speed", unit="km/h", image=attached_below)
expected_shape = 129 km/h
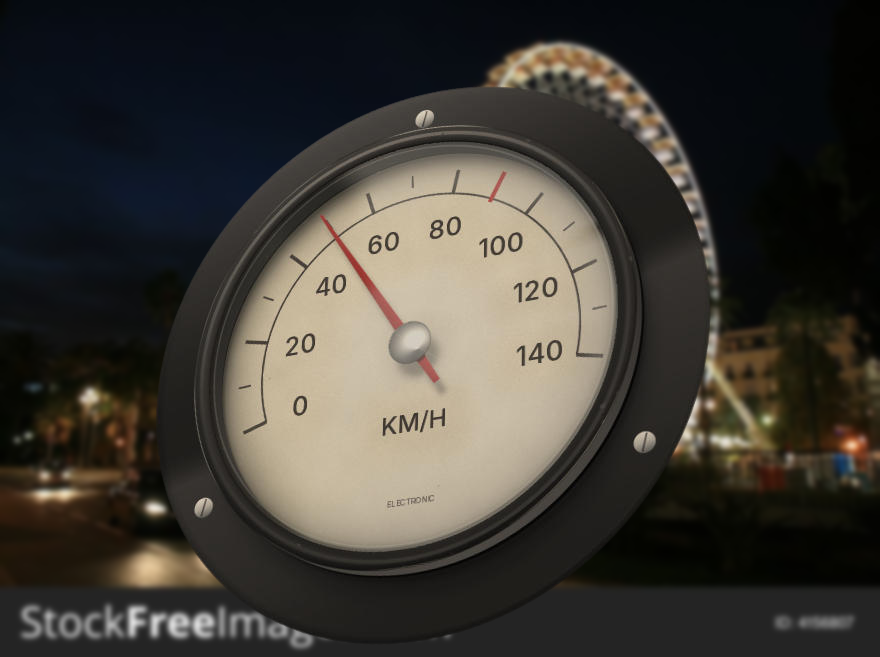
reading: 50 km/h
